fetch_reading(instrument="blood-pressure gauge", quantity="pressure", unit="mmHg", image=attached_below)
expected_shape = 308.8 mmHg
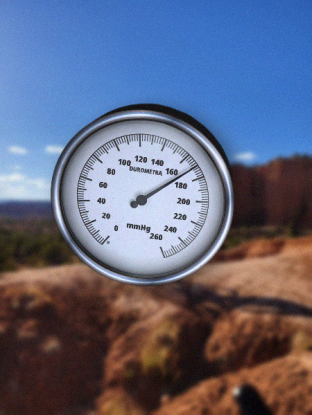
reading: 170 mmHg
